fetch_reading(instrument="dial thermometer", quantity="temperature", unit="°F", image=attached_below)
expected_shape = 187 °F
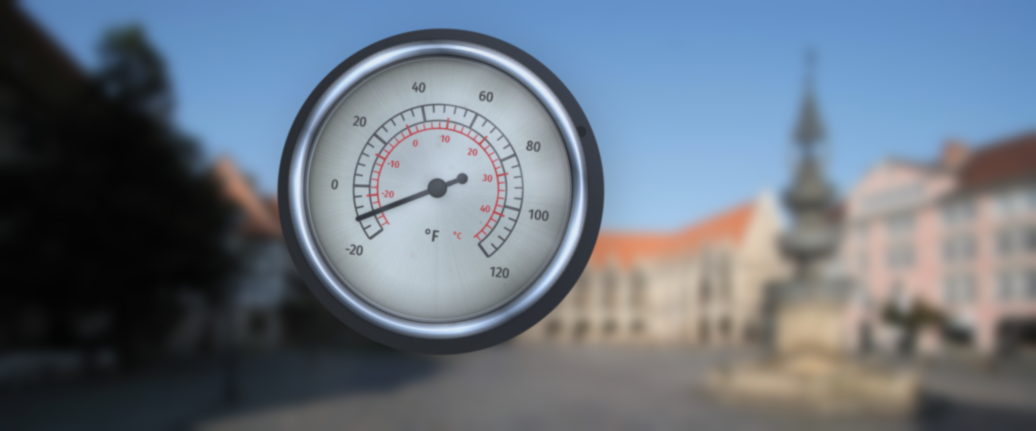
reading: -12 °F
